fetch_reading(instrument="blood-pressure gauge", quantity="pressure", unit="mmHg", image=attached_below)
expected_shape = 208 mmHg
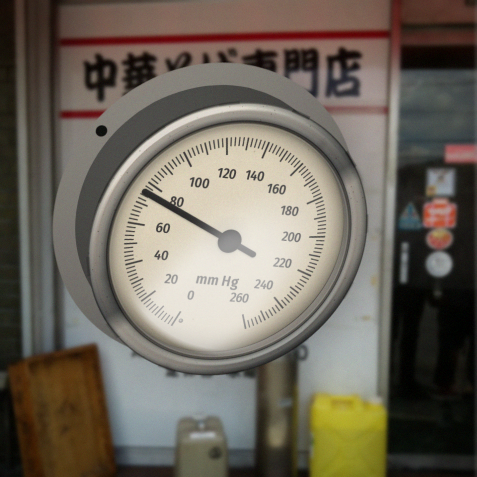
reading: 76 mmHg
